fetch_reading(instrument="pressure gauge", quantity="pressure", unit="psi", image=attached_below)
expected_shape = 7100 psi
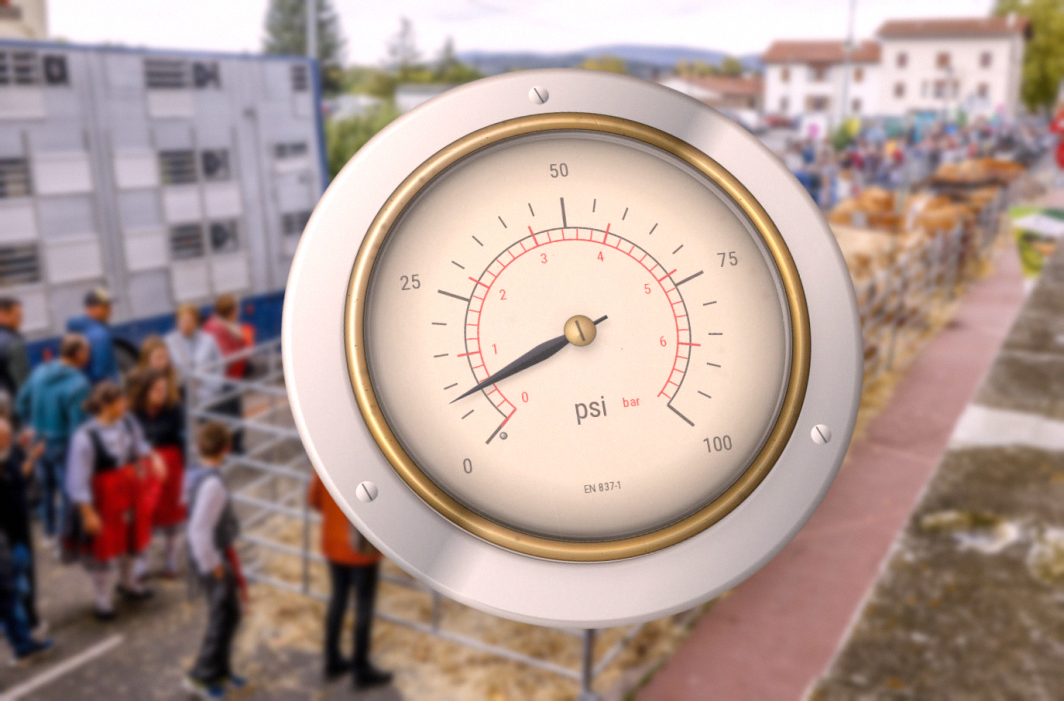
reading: 7.5 psi
